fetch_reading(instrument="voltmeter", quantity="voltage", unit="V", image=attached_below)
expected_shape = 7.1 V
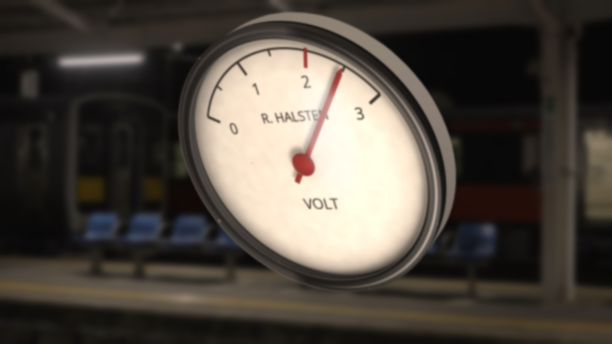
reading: 2.5 V
